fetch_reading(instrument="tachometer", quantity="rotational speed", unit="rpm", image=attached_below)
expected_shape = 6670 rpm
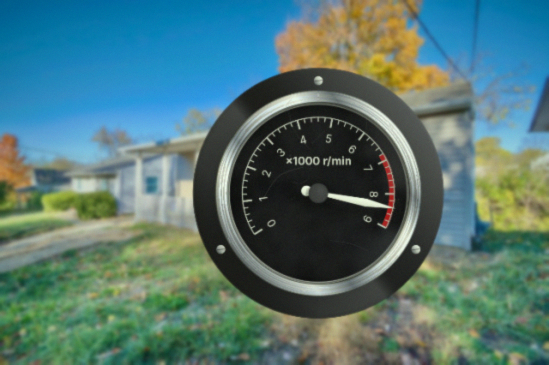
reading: 8400 rpm
